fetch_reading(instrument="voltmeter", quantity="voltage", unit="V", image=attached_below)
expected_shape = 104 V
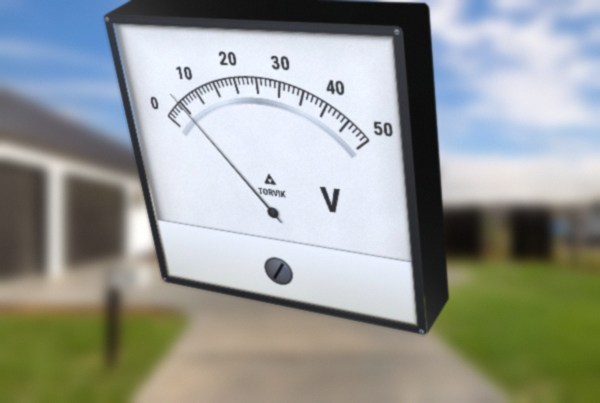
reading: 5 V
